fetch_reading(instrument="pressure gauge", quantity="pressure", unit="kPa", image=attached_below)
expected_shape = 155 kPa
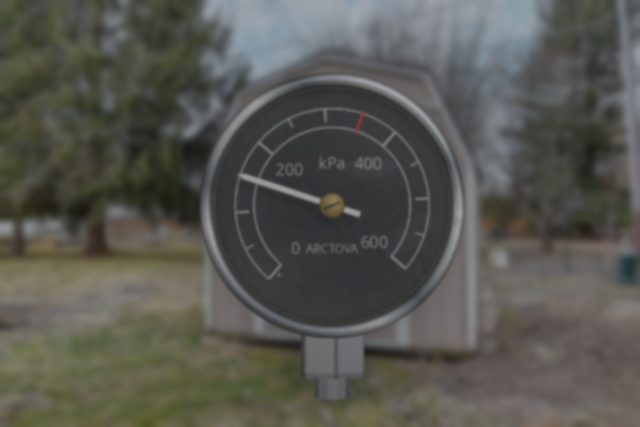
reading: 150 kPa
